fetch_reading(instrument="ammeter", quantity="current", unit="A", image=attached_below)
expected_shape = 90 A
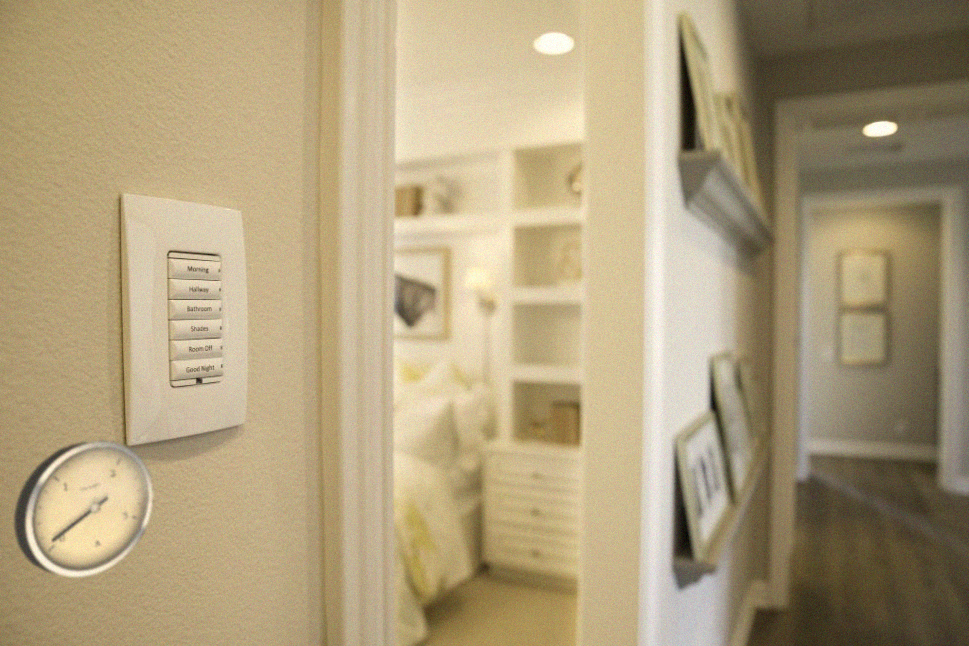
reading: 0.1 A
